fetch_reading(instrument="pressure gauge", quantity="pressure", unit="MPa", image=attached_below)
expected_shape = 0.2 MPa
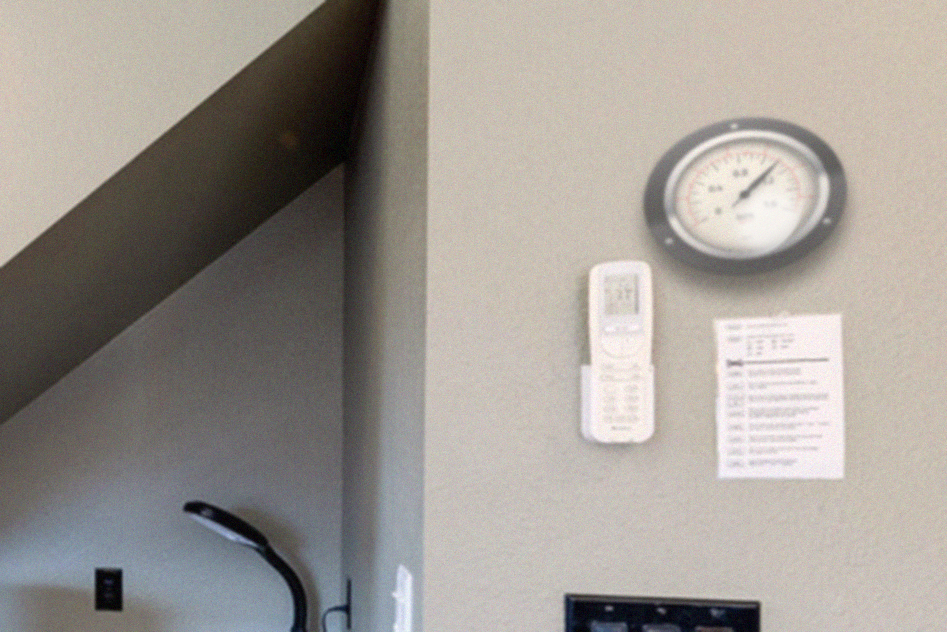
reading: 1.1 MPa
